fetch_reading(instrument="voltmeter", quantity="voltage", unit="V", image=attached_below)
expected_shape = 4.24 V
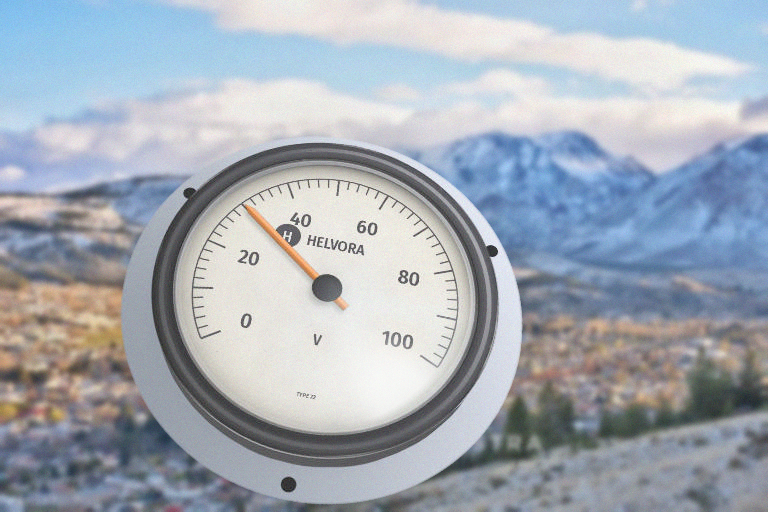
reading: 30 V
